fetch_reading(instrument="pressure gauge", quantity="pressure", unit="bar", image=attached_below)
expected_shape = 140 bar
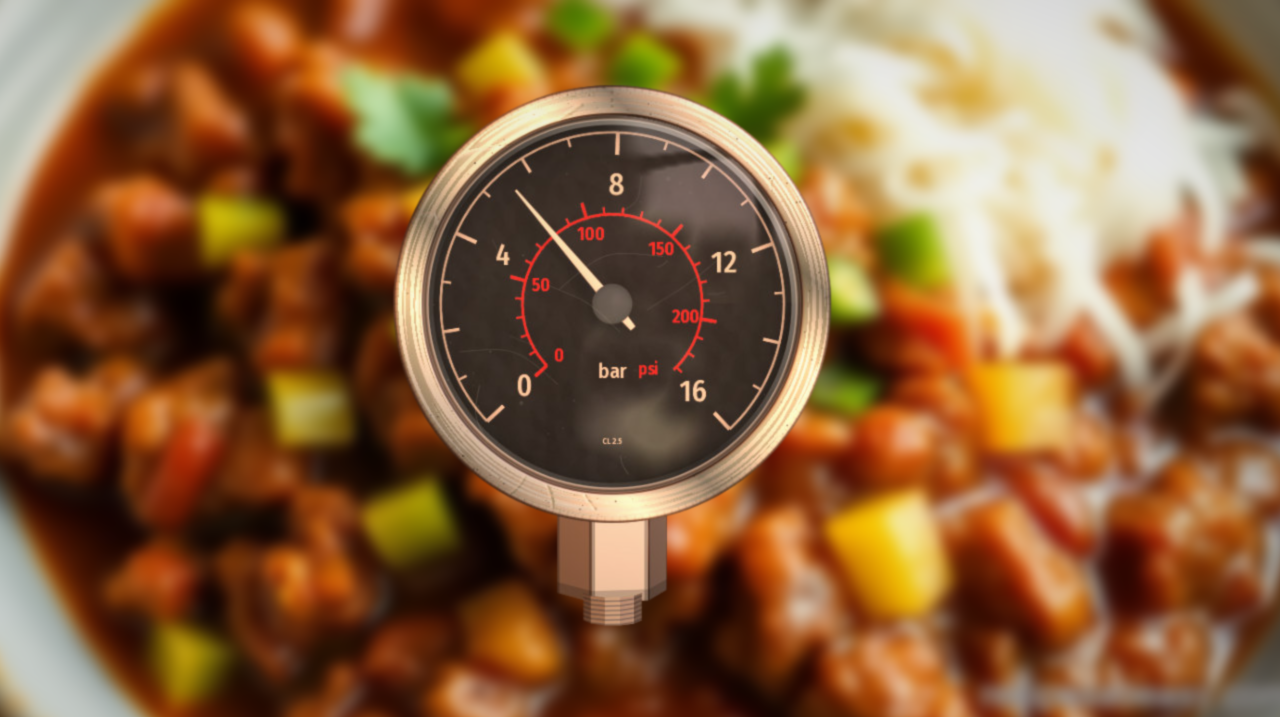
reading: 5.5 bar
